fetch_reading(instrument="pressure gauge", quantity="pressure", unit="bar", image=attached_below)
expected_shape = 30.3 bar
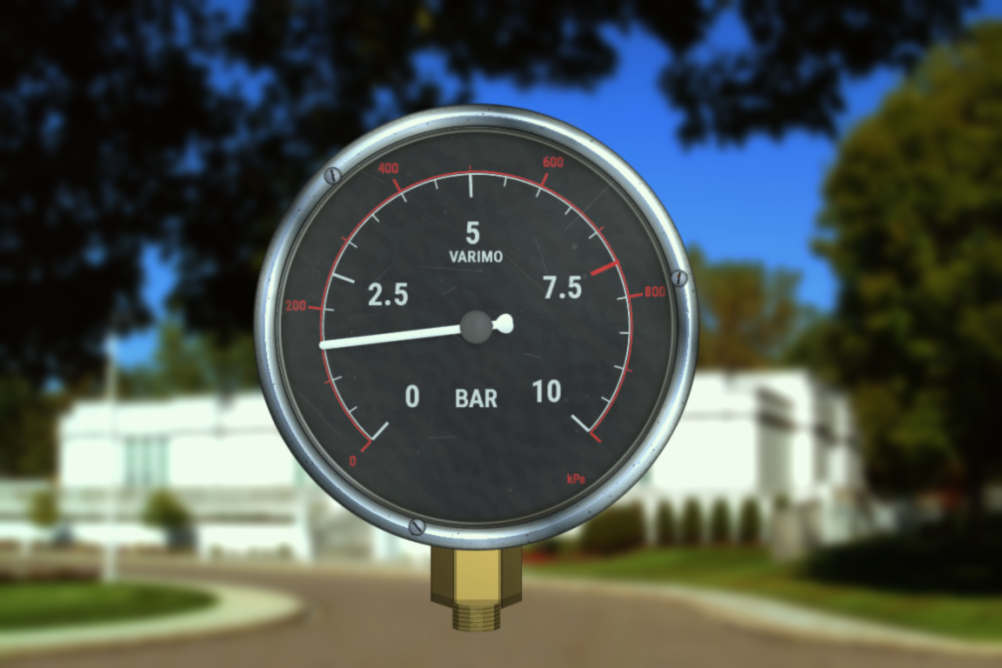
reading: 1.5 bar
